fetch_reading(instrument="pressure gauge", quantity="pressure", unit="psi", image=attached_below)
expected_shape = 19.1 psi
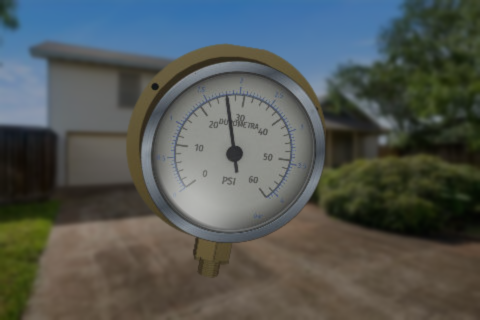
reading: 26 psi
